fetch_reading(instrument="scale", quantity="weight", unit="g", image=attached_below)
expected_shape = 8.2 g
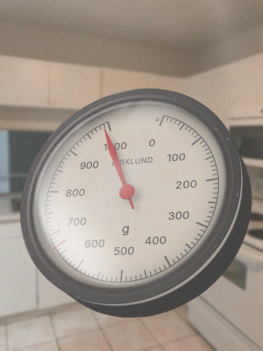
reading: 990 g
